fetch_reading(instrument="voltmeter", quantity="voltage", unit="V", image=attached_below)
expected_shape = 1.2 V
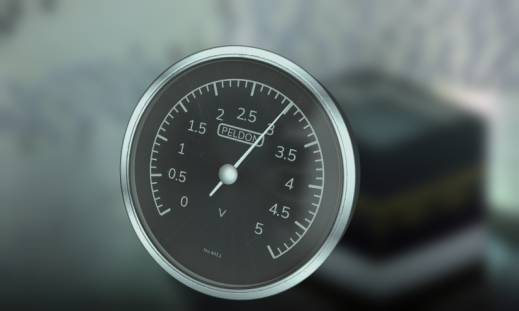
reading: 3 V
